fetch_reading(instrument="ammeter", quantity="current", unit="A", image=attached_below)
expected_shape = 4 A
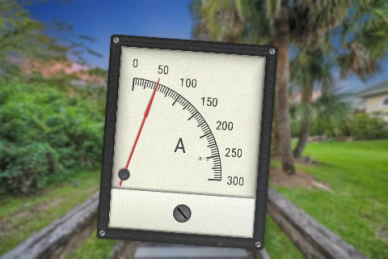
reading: 50 A
